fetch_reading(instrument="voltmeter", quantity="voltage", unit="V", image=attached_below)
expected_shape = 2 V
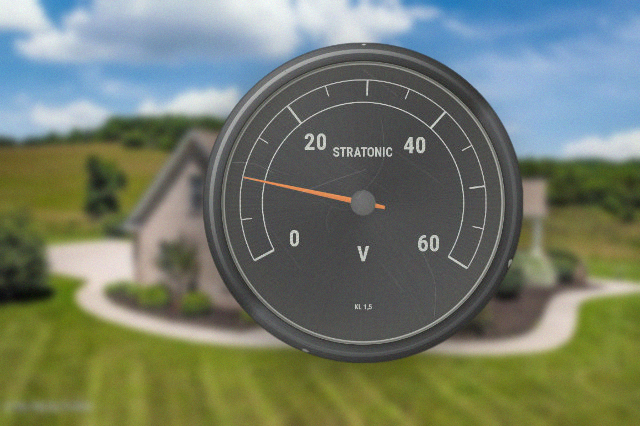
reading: 10 V
